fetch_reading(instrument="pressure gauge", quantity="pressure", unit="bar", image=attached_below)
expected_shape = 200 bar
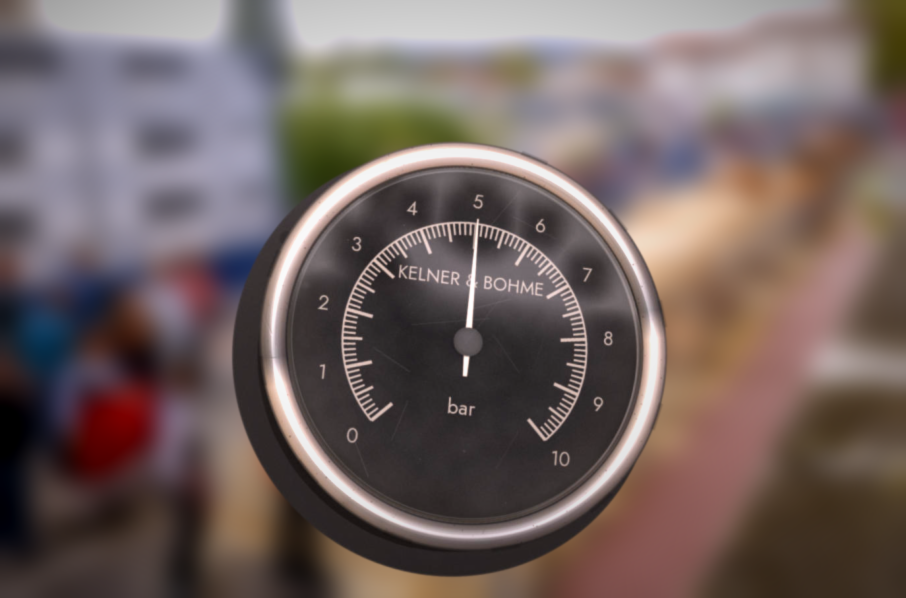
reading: 5 bar
